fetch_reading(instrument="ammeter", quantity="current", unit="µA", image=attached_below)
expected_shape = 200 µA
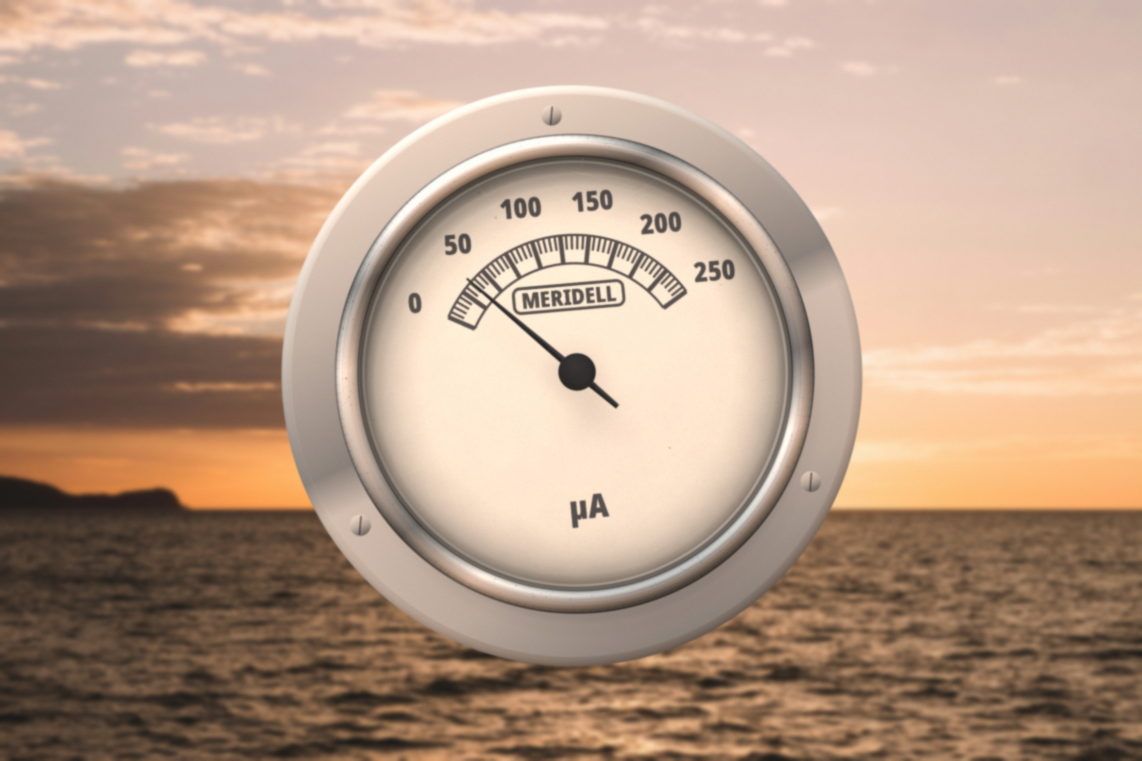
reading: 35 µA
